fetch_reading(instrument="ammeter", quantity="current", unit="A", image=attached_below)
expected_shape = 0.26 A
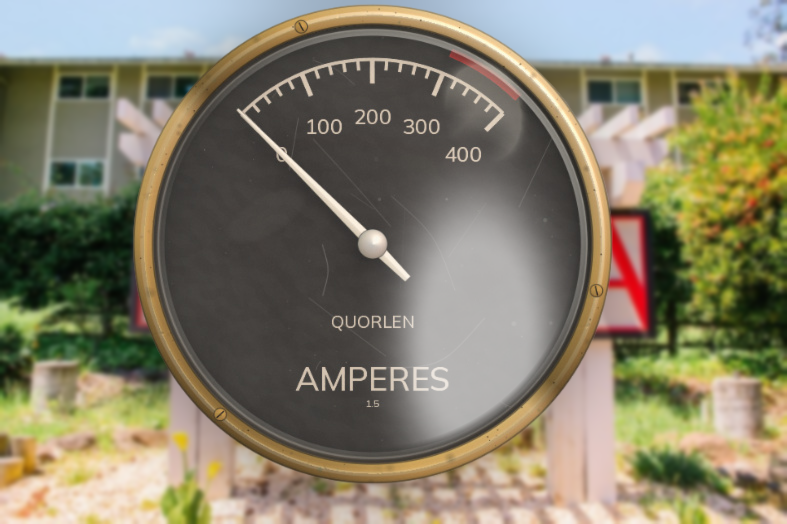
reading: 0 A
